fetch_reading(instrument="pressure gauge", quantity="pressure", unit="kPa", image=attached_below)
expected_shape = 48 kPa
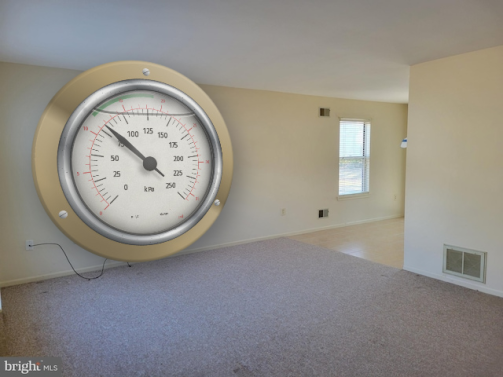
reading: 80 kPa
